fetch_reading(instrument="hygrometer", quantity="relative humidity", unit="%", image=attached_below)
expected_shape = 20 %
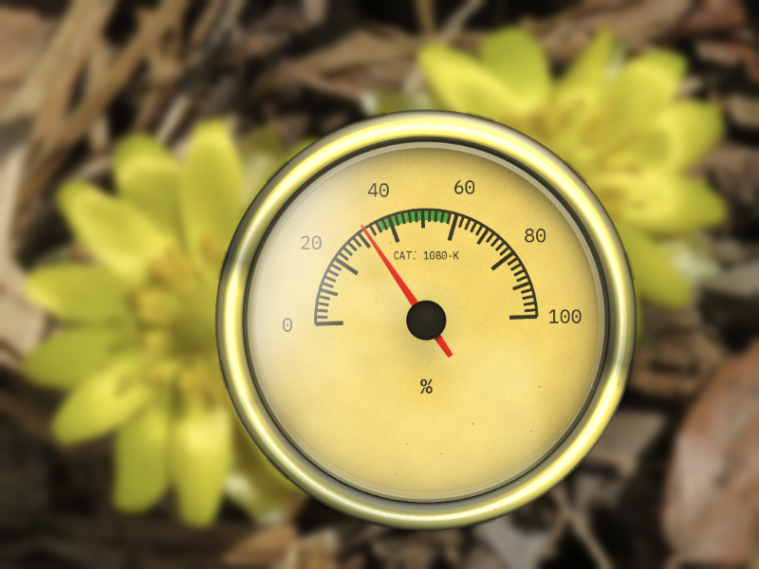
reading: 32 %
